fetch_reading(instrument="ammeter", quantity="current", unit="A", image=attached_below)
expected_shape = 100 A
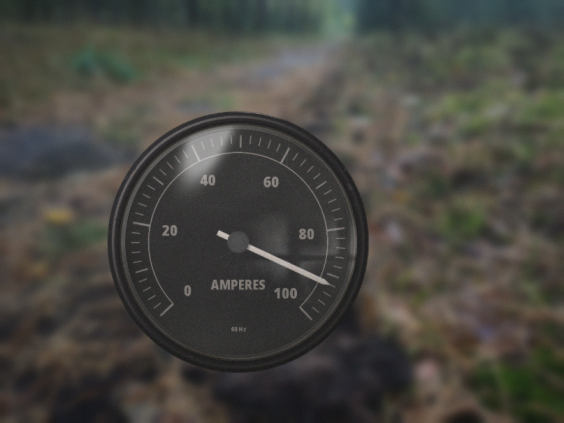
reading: 92 A
